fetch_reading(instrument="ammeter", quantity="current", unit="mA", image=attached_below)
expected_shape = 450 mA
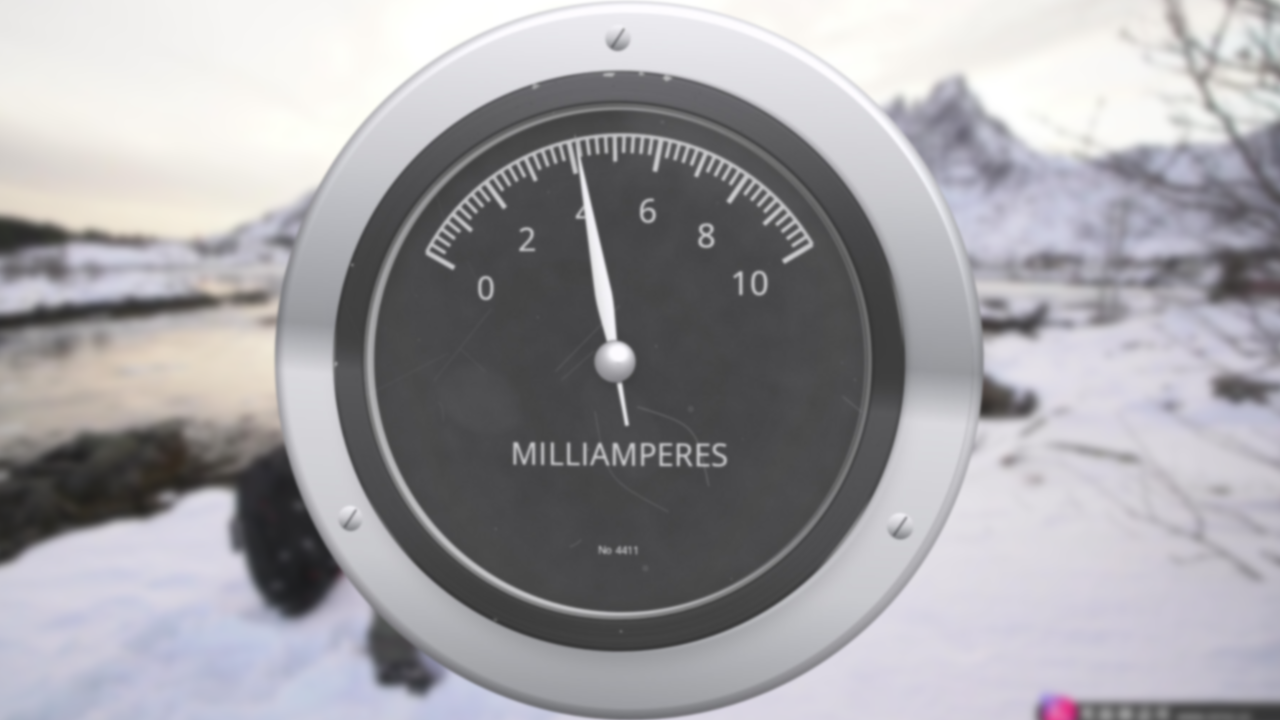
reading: 4.2 mA
